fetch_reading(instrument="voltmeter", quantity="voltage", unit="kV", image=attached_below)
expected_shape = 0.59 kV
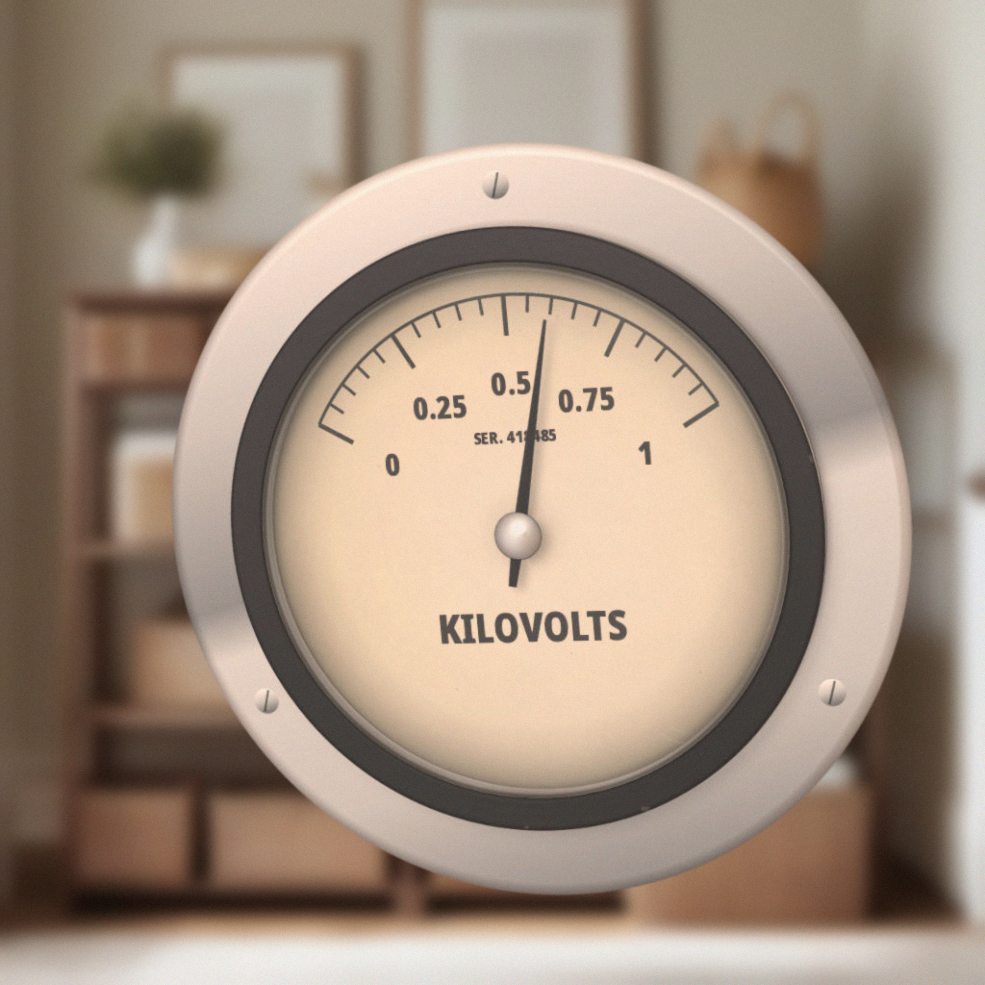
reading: 0.6 kV
